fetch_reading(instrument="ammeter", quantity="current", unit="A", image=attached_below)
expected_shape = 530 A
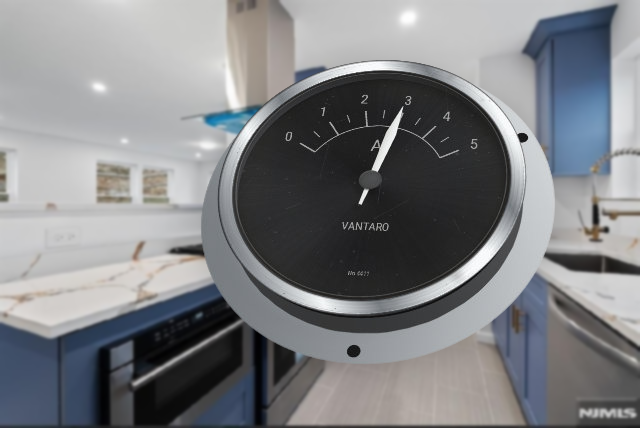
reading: 3 A
